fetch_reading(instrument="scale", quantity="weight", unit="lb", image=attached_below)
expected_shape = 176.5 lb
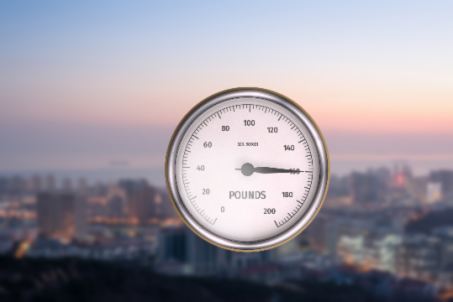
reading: 160 lb
